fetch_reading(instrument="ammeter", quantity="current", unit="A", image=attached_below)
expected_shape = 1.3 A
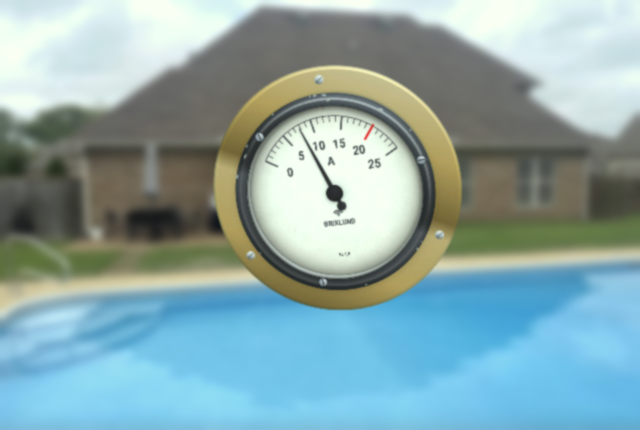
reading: 8 A
